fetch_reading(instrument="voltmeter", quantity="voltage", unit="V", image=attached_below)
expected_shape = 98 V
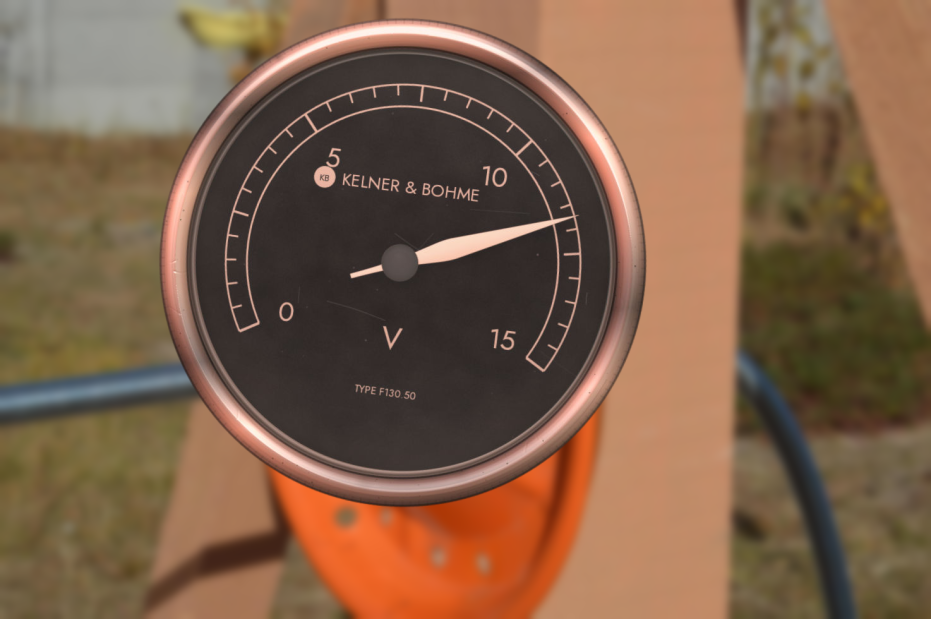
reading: 11.75 V
